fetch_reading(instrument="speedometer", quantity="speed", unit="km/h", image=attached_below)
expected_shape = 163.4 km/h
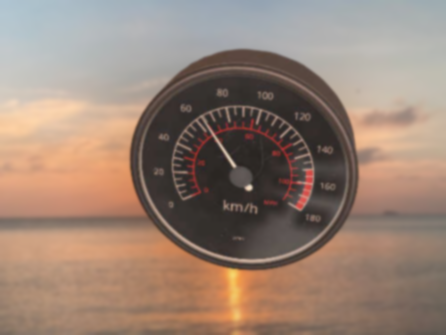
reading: 65 km/h
